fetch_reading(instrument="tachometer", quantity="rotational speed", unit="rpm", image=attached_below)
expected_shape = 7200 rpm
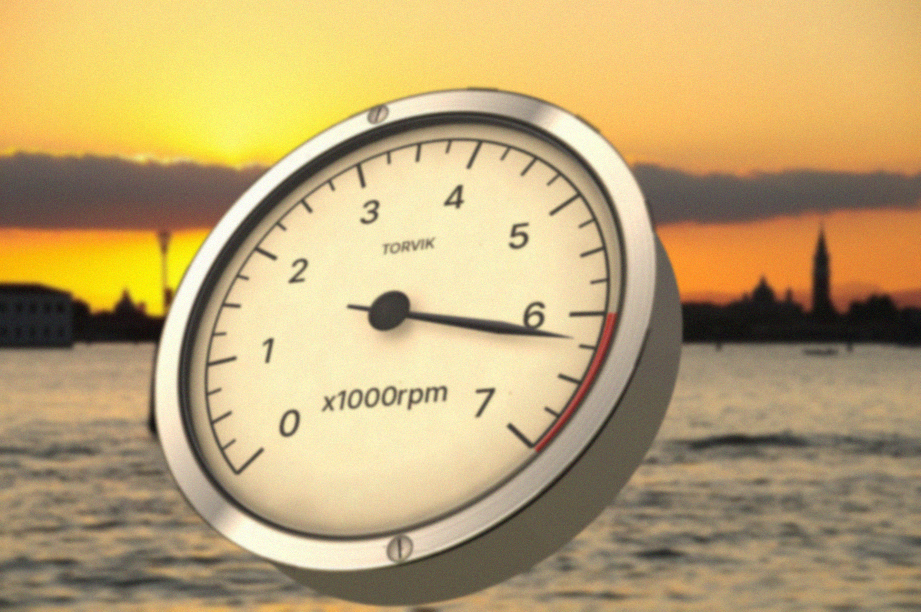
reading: 6250 rpm
